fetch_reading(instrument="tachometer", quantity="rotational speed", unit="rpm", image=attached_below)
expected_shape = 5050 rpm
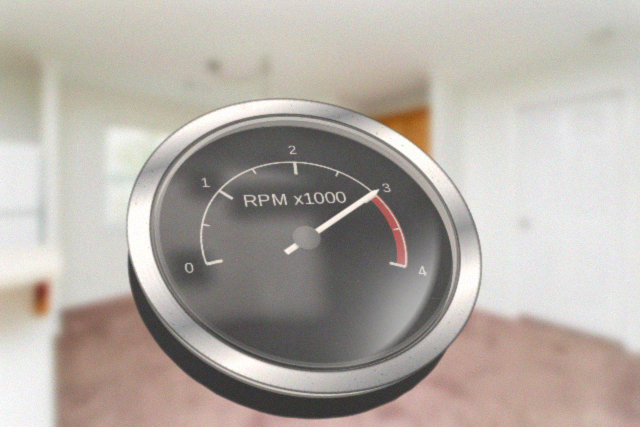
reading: 3000 rpm
